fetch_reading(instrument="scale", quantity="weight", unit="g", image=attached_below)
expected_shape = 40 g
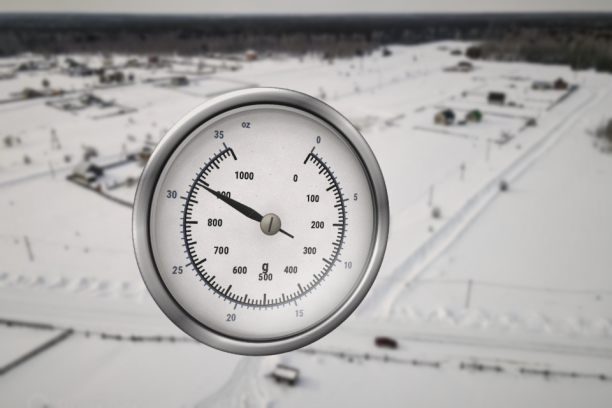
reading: 890 g
